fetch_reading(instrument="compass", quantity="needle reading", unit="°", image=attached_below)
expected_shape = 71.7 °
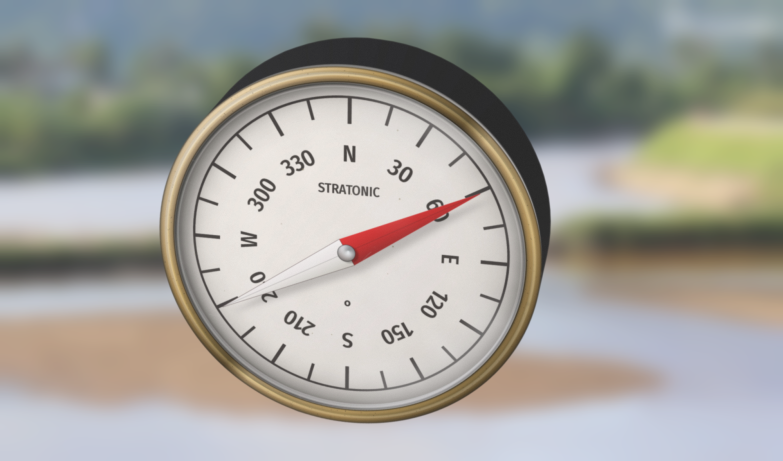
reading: 60 °
